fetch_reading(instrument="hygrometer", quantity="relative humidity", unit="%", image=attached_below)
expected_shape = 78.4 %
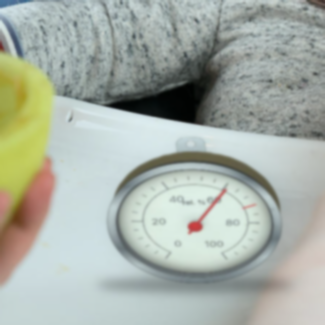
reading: 60 %
